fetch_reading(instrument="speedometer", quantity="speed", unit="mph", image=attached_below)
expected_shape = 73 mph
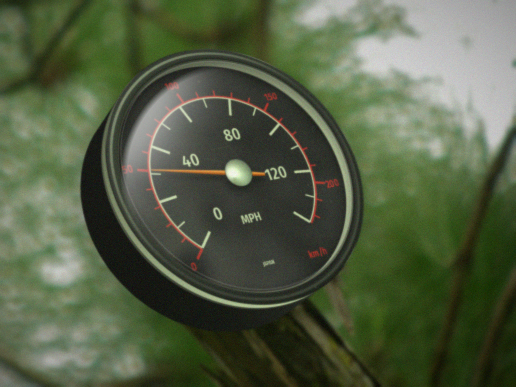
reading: 30 mph
